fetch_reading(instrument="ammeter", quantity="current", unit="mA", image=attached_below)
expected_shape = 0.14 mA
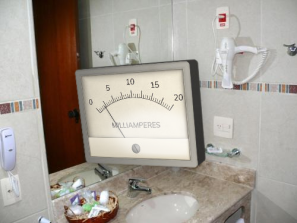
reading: 2.5 mA
